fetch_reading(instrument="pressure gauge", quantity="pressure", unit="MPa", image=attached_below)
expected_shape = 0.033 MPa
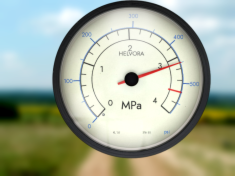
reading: 3.1 MPa
